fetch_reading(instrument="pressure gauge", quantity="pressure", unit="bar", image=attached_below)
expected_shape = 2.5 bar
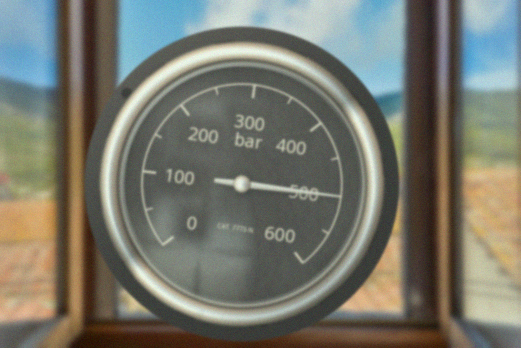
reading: 500 bar
